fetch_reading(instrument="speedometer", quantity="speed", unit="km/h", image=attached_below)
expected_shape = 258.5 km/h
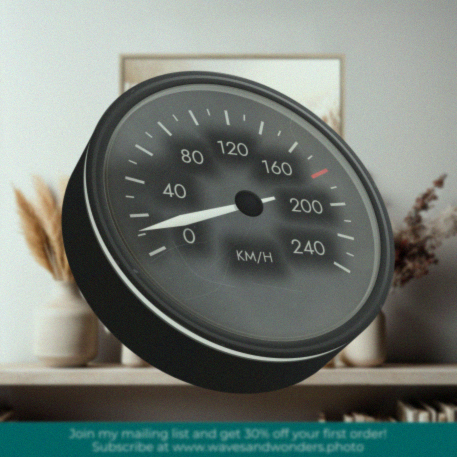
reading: 10 km/h
